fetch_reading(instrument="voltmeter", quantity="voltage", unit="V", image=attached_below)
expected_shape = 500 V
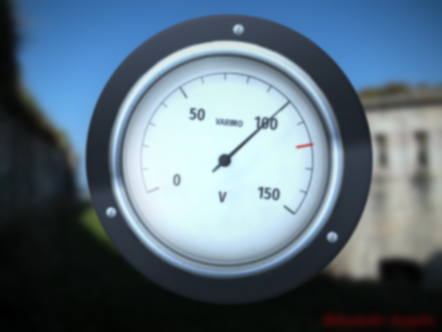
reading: 100 V
